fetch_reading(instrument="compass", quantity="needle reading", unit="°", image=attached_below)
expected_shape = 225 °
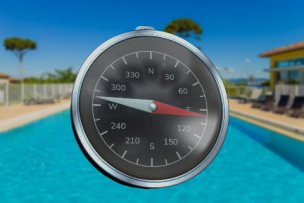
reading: 97.5 °
